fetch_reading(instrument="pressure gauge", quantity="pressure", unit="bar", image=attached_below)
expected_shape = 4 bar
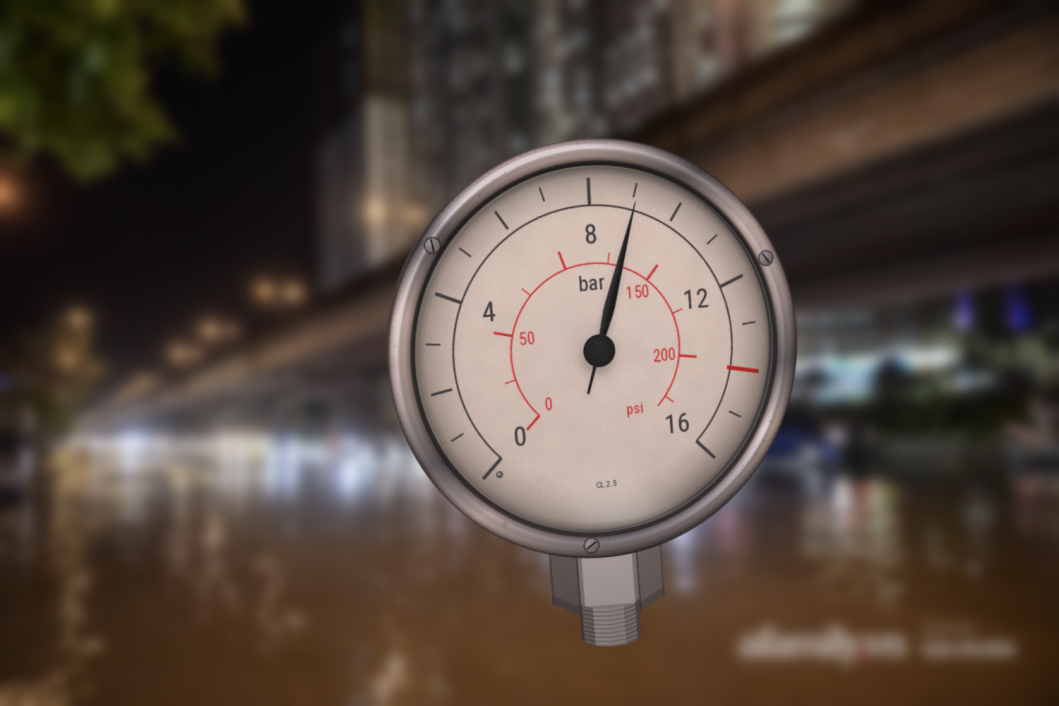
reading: 9 bar
